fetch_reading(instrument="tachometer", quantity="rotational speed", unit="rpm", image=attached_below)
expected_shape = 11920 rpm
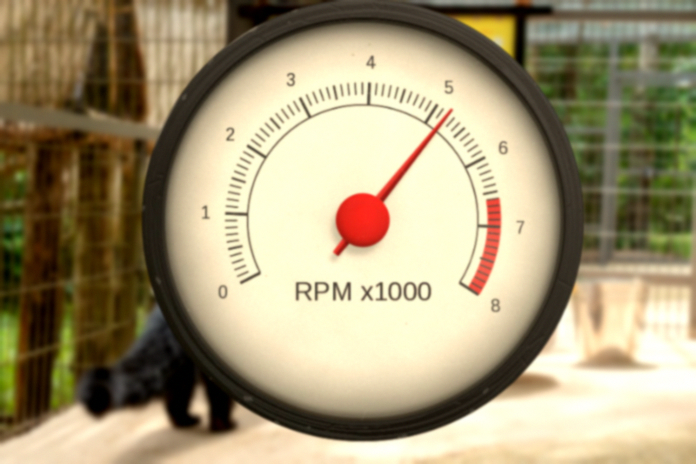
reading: 5200 rpm
